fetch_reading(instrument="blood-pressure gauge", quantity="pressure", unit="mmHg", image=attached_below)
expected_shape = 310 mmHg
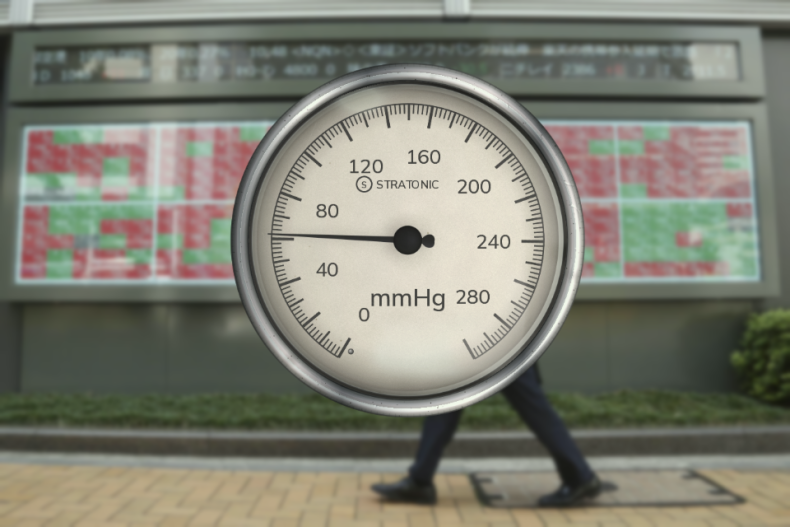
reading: 62 mmHg
